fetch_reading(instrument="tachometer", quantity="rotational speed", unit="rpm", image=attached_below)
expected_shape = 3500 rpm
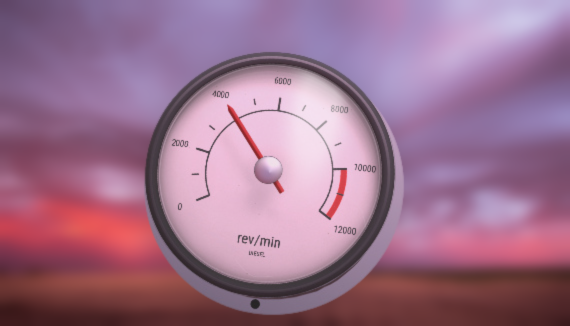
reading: 4000 rpm
